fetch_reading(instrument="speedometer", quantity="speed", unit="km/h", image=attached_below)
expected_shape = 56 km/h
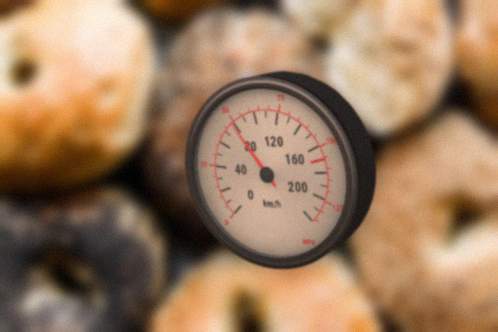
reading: 80 km/h
